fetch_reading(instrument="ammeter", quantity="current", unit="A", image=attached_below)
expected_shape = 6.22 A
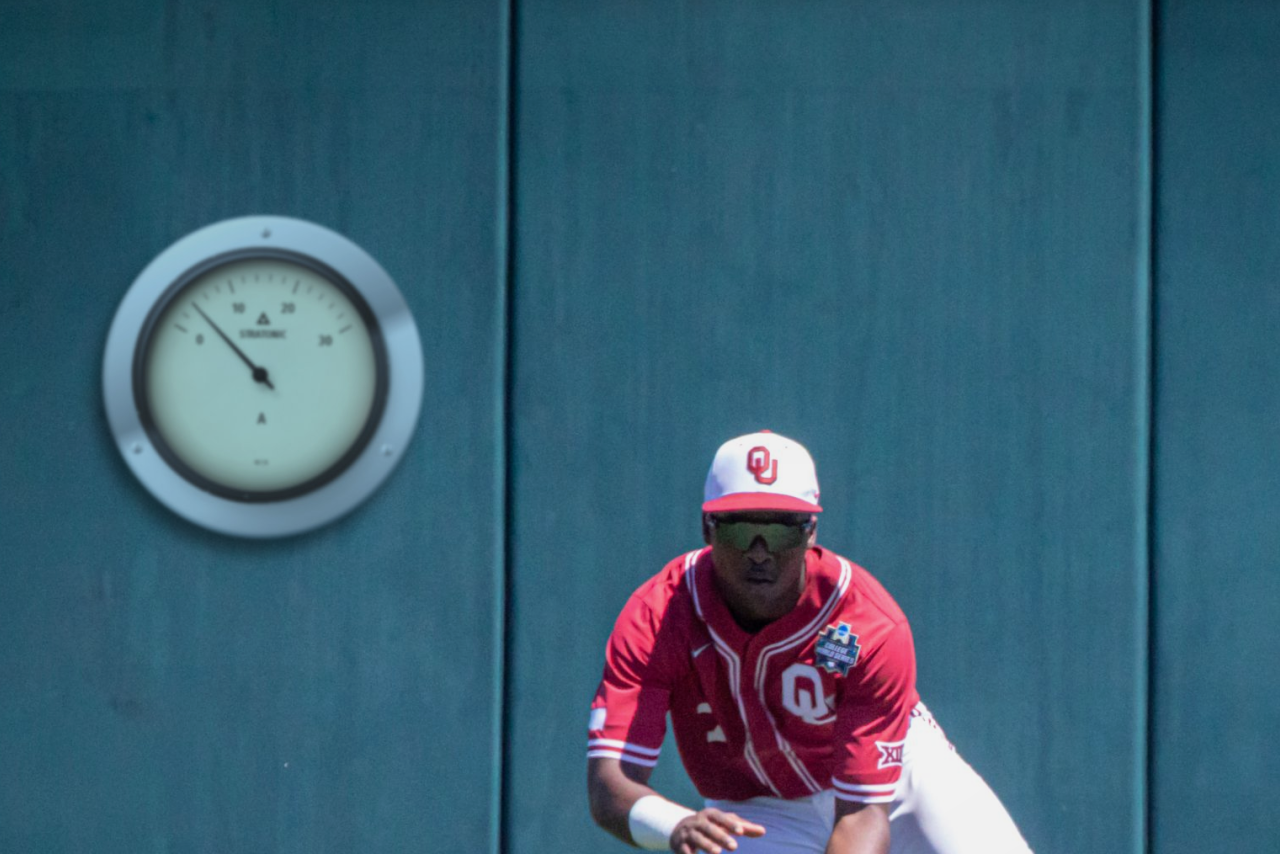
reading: 4 A
